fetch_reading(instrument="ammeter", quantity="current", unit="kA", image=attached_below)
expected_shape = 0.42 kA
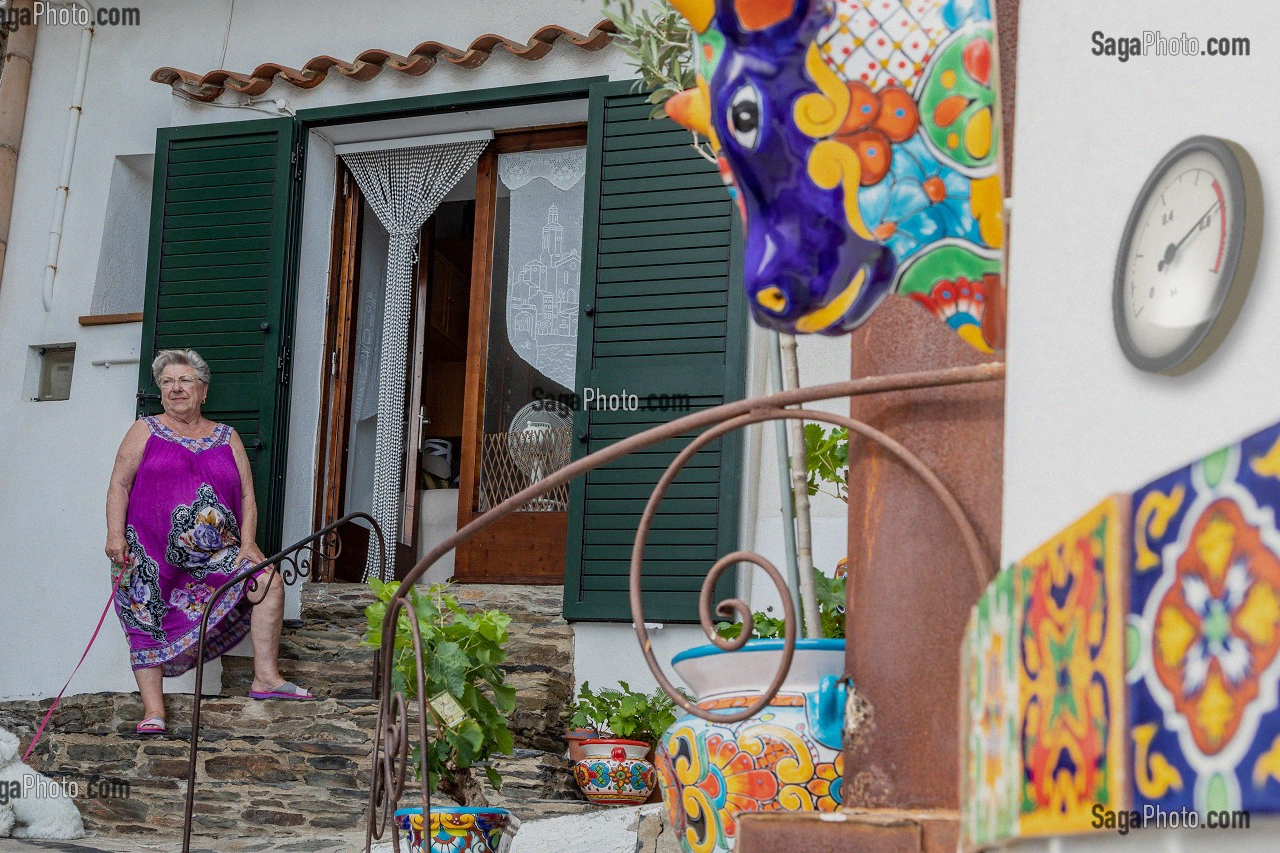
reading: 0.8 kA
